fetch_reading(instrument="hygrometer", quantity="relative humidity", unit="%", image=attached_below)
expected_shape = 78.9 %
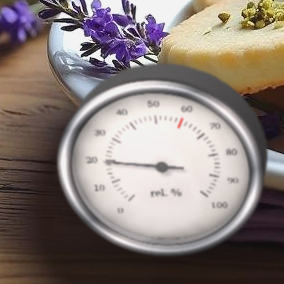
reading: 20 %
